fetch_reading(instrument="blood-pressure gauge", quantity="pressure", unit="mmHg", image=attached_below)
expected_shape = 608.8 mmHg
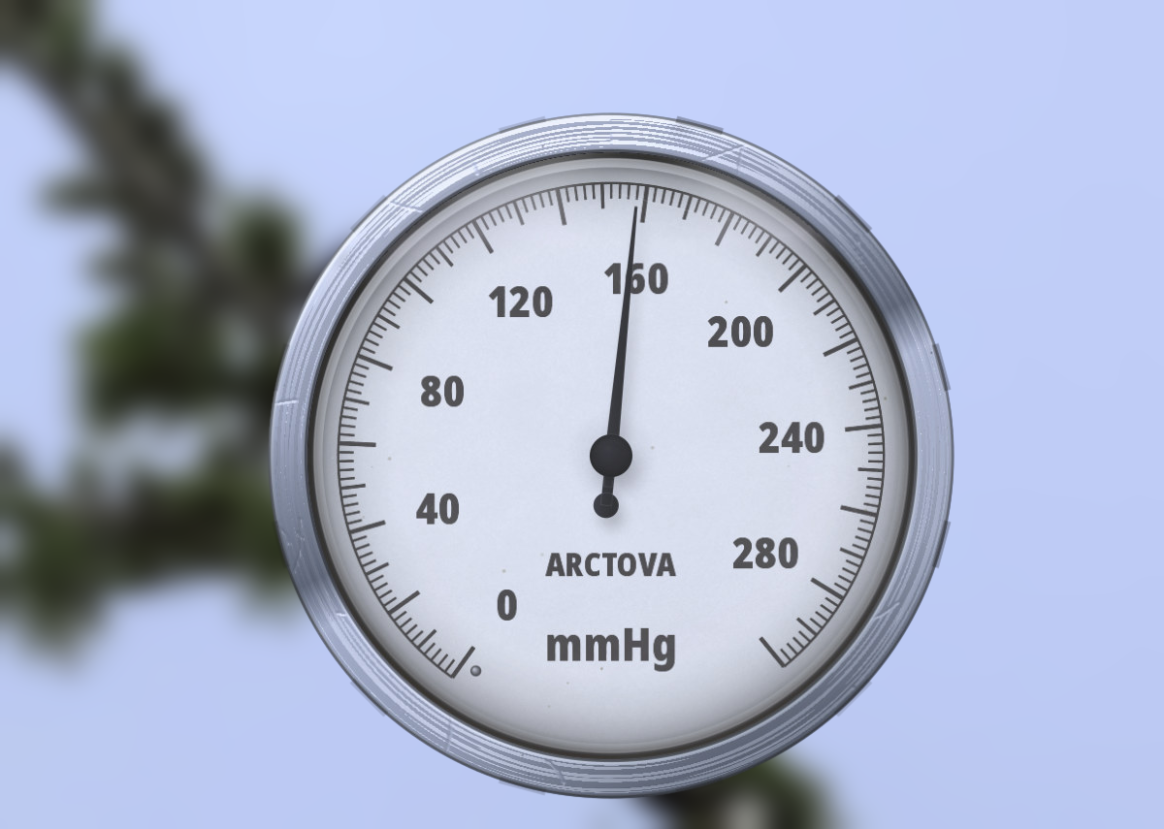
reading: 158 mmHg
